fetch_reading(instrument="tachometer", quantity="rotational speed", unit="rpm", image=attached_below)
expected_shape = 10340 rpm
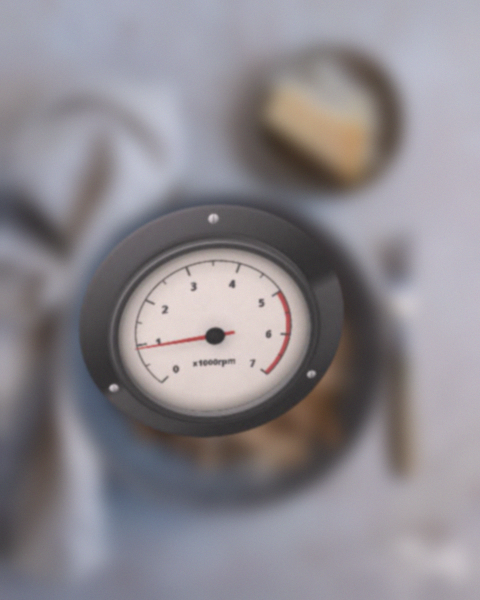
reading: 1000 rpm
